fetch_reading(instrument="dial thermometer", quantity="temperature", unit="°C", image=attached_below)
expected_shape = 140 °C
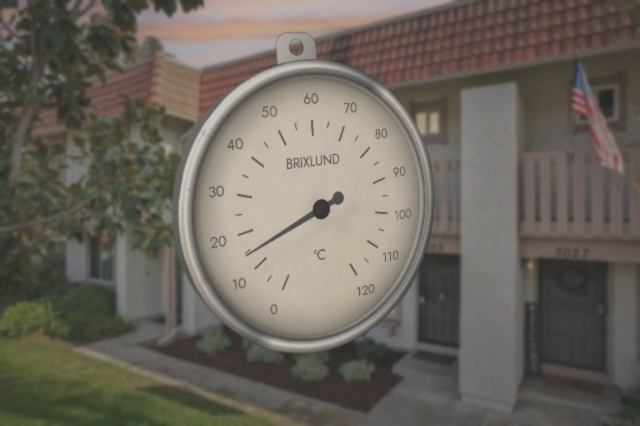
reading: 15 °C
